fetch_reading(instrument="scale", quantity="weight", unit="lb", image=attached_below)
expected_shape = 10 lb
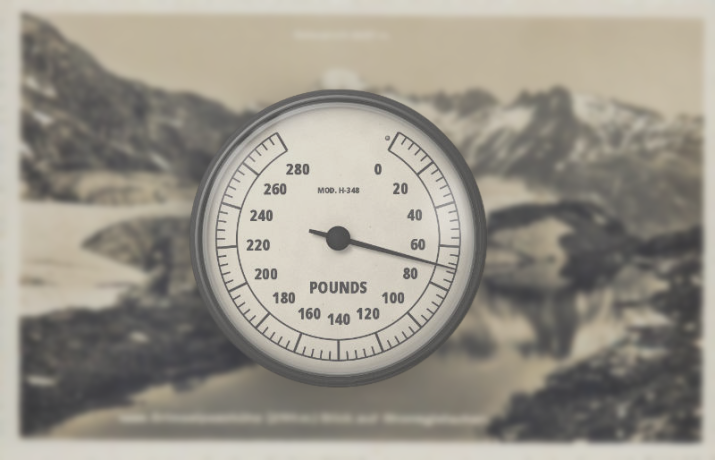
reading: 70 lb
